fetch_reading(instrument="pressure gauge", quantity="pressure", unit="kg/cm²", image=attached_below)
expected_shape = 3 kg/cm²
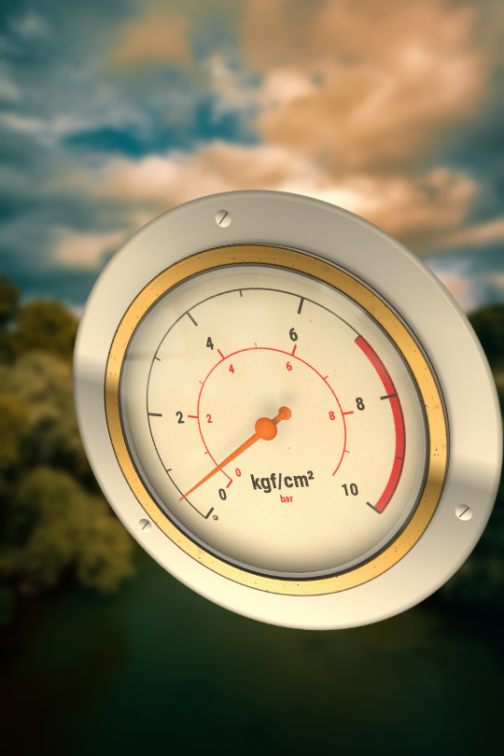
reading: 0.5 kg/cm²
